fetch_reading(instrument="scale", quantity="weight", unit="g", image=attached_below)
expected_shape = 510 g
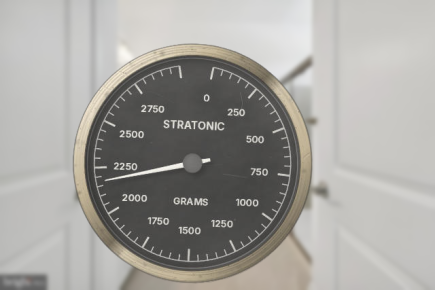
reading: 2175 g
